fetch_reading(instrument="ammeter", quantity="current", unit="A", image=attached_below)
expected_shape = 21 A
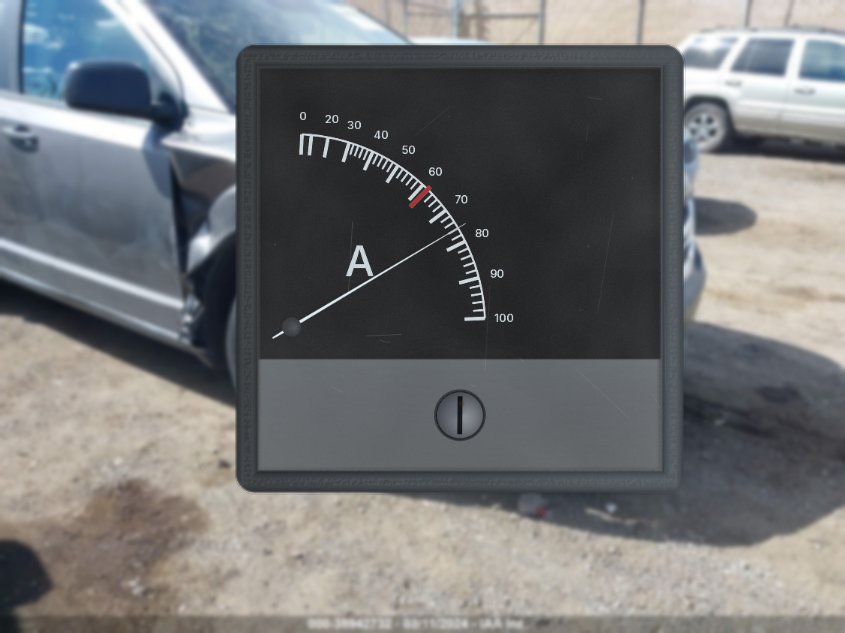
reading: 76 A
